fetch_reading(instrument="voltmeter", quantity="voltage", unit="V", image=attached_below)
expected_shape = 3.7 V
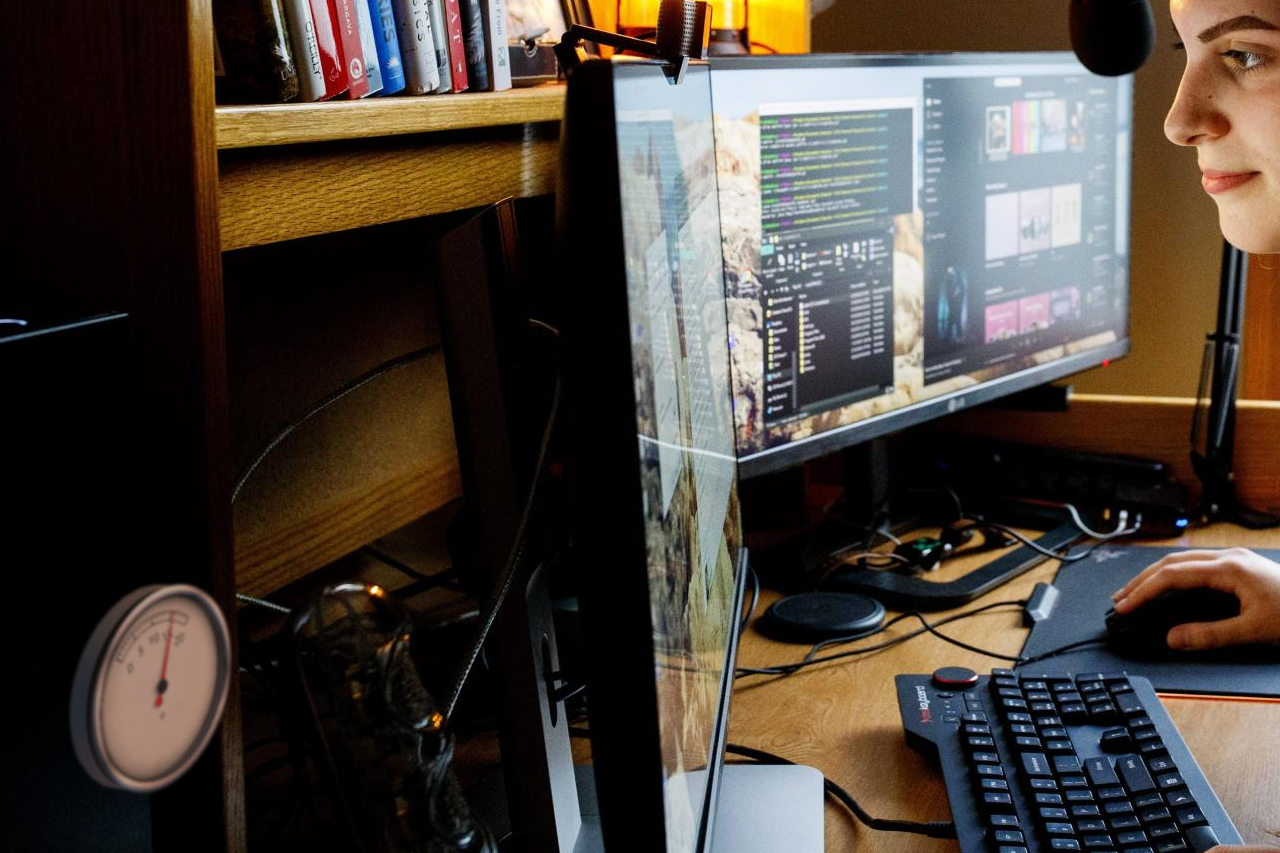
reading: 15 V
